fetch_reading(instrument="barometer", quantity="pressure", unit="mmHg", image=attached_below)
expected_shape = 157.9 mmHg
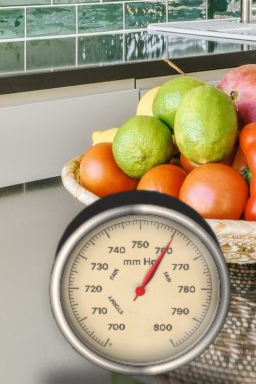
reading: 760 mmHg
